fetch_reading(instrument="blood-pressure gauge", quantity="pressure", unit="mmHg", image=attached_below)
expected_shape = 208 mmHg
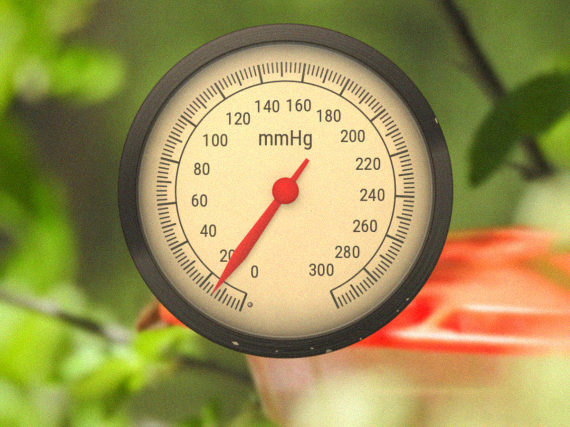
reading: 14 mmHg
